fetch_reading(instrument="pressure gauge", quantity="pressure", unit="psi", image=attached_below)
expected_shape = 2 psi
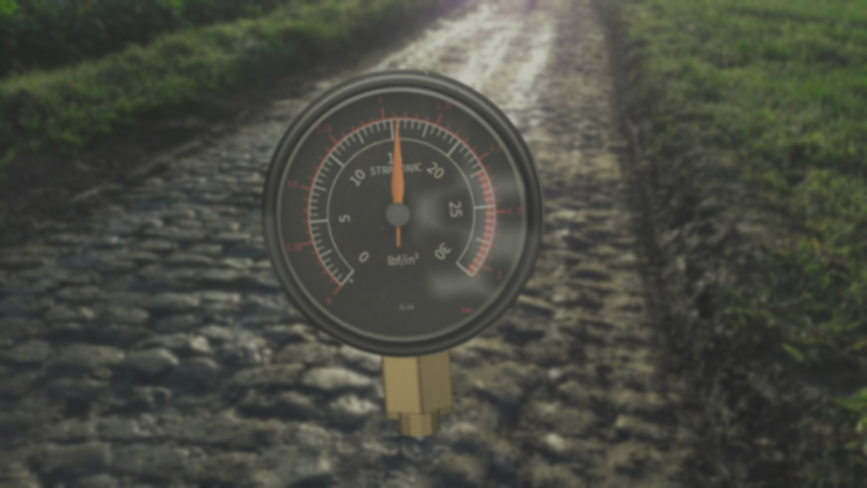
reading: 15.5 psi
